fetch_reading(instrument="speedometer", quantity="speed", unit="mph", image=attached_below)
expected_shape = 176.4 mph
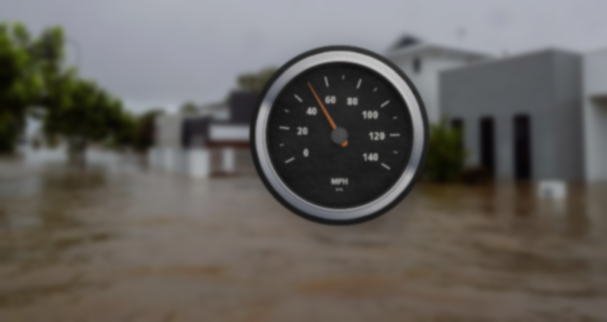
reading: 50 mph
